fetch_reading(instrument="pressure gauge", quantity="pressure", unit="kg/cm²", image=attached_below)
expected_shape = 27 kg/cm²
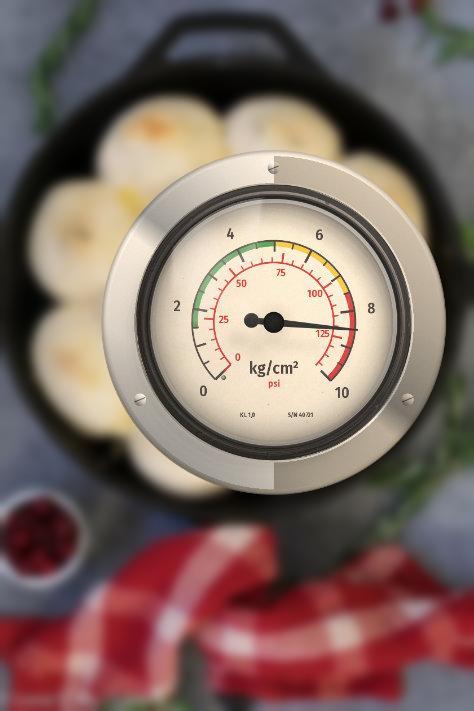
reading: 8.5 kg/cm²
